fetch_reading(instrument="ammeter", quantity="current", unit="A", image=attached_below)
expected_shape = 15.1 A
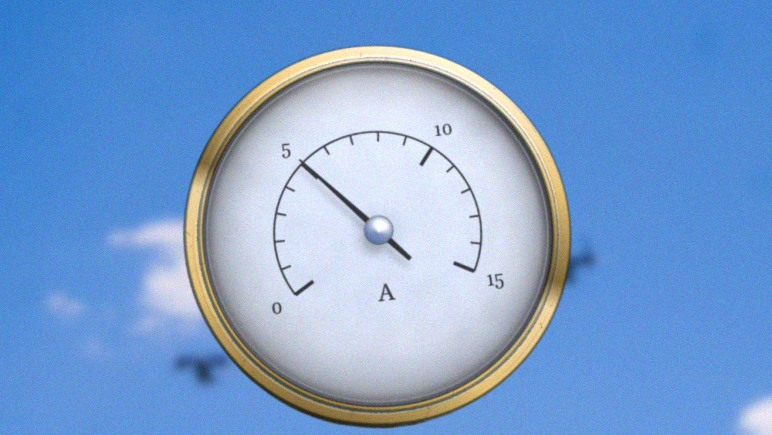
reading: 5 A
